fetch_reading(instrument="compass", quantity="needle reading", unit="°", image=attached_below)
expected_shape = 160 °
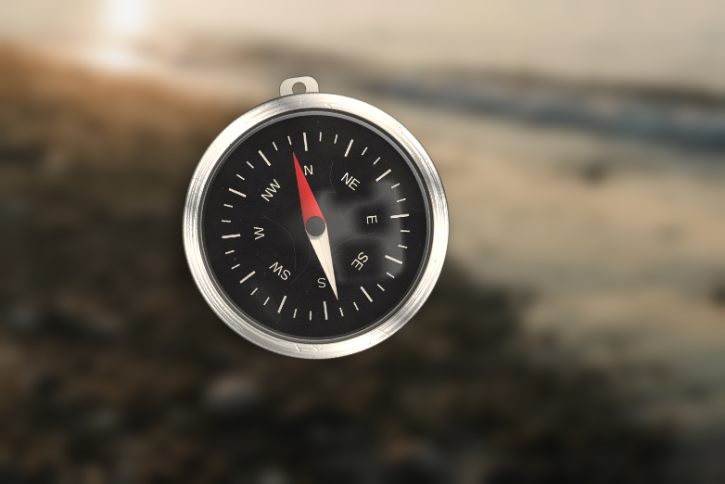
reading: 350 °
